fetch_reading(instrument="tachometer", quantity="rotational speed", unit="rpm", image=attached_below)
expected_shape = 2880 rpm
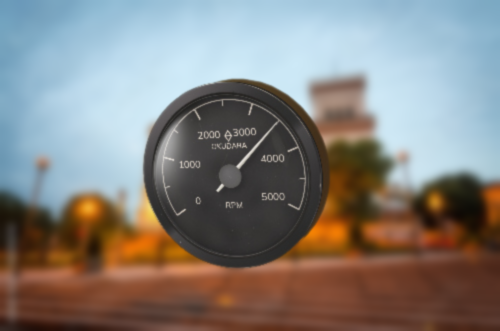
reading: 3500 rpm
